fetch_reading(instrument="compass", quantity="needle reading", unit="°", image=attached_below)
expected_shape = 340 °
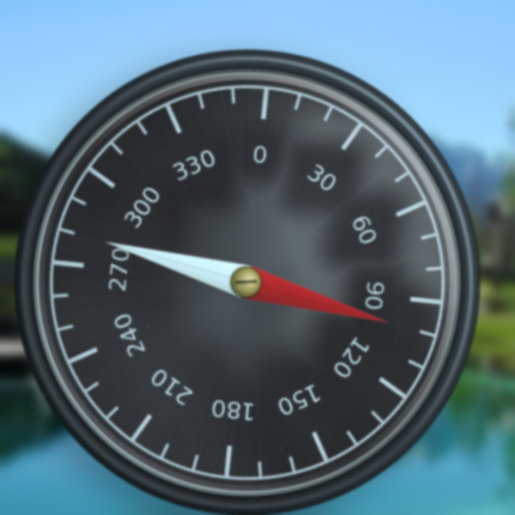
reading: 100 °
